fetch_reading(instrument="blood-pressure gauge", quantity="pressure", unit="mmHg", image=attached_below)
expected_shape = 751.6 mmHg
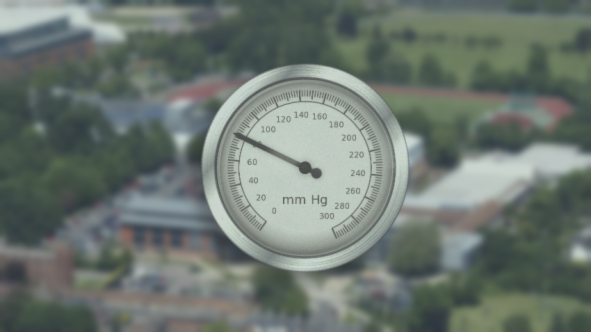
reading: 80 mmHg
